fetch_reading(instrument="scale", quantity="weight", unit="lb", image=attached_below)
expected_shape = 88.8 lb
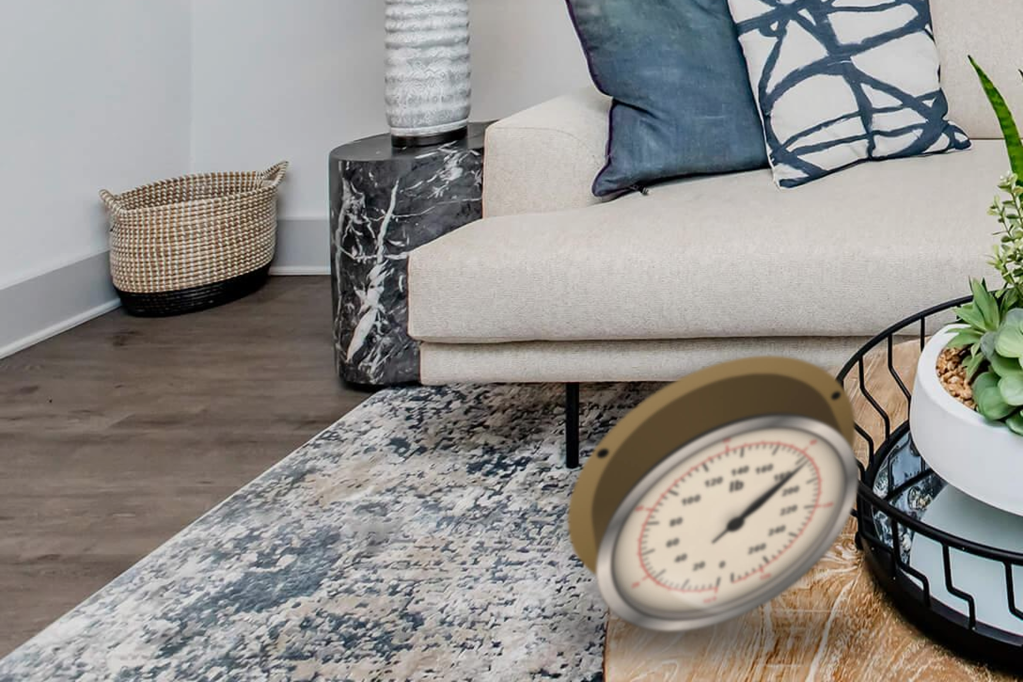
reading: 180 lb
